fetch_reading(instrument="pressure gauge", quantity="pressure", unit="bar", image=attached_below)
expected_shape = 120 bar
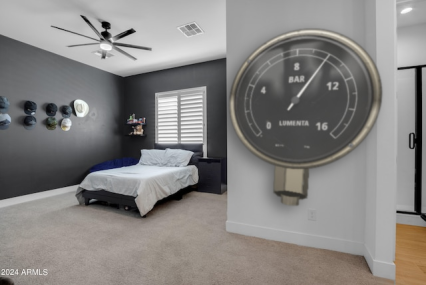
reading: 10 bar
